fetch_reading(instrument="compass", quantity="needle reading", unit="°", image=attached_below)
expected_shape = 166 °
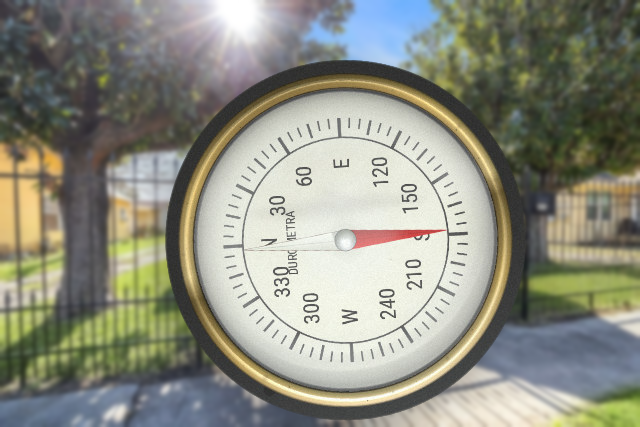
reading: 177.5 °
